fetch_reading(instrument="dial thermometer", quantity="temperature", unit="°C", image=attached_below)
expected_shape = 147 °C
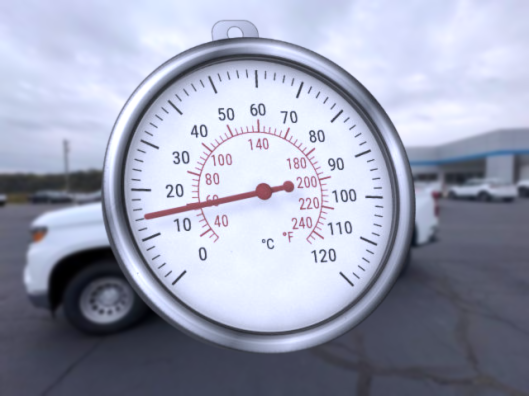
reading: 14 °C
